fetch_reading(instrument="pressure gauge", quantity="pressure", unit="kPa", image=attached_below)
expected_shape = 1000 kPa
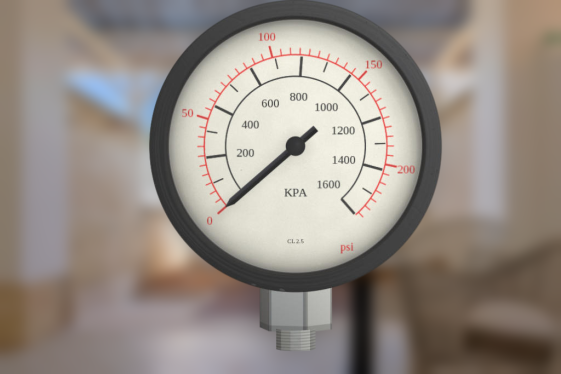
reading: 0 kPa
